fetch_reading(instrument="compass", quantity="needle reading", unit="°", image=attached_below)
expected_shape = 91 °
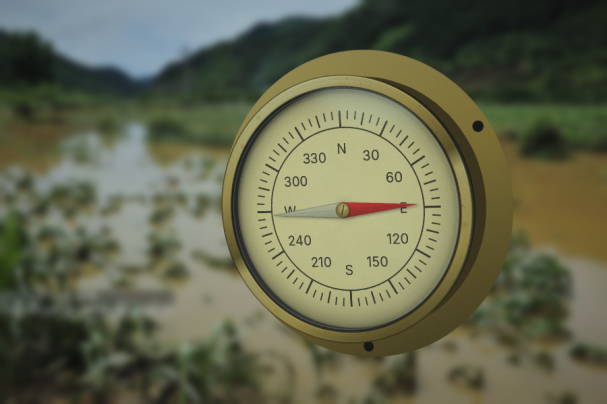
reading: 87.5 °
